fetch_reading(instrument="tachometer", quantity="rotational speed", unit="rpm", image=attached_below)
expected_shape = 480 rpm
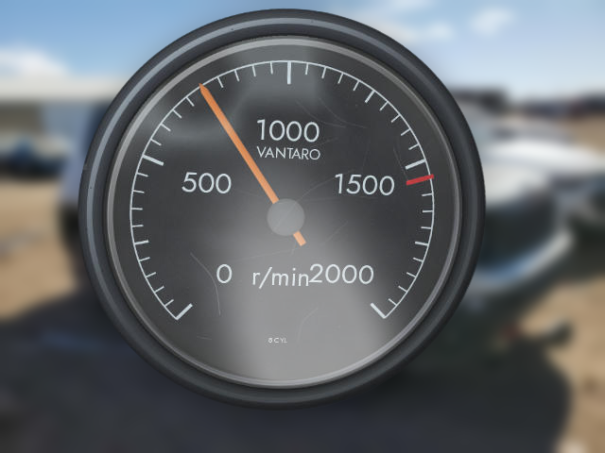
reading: 750 rpm
